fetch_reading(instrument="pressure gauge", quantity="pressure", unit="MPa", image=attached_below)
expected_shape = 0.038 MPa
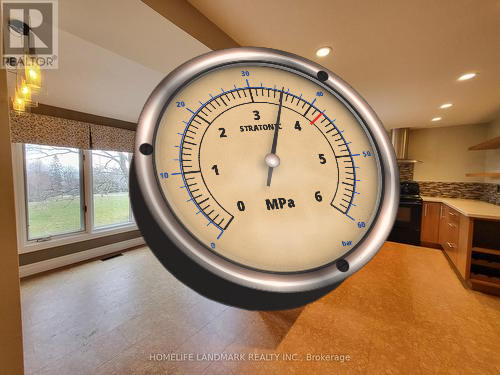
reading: 3.5 MPa
